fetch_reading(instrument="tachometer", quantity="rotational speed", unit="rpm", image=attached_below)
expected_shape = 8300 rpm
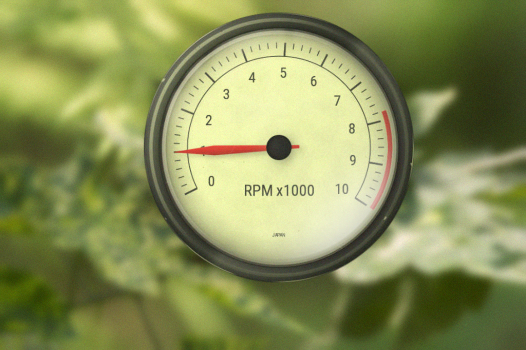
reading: 1000 rpm
